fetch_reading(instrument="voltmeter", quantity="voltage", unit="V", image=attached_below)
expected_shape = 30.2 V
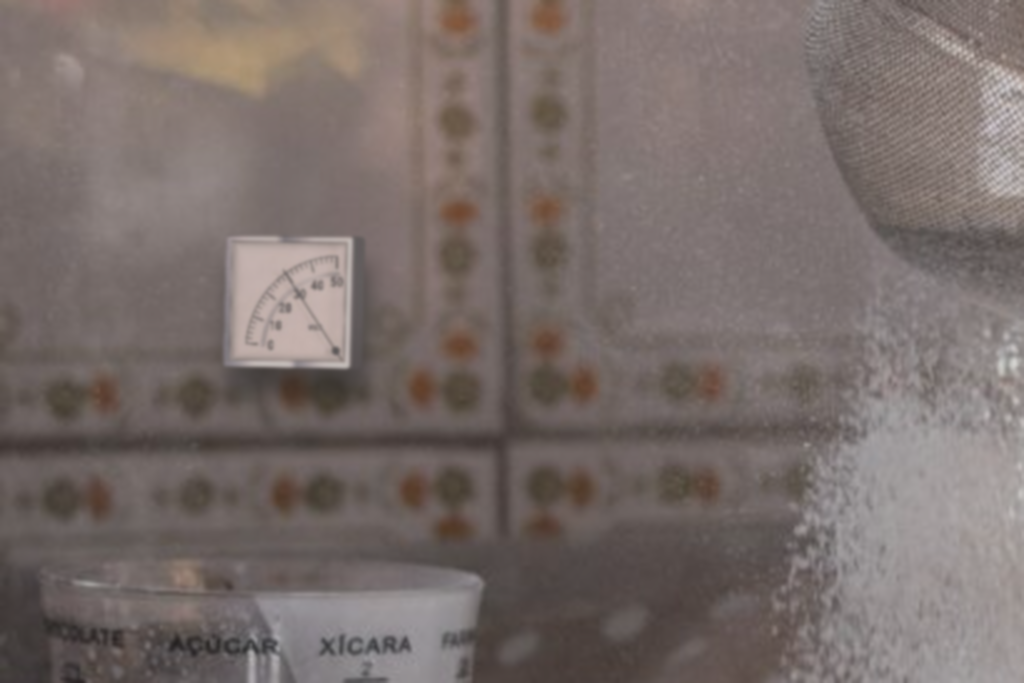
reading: 30 V
